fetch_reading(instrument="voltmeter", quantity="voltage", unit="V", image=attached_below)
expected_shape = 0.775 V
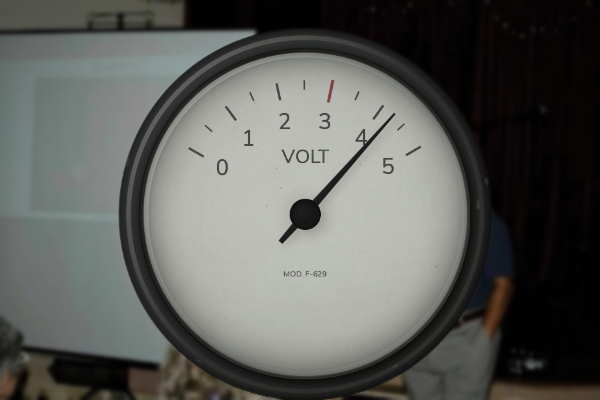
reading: 4.25 V
